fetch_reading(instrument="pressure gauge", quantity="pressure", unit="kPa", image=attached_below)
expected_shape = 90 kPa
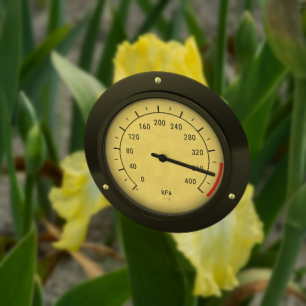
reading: 360 kPa
